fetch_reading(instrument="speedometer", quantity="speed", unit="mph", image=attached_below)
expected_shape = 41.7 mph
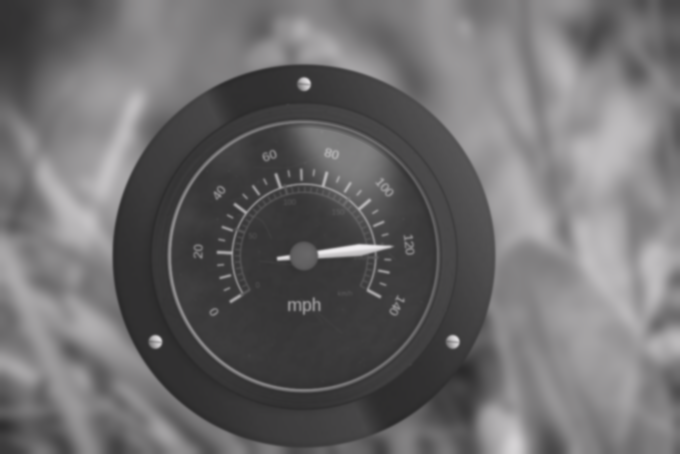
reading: 120 mph
